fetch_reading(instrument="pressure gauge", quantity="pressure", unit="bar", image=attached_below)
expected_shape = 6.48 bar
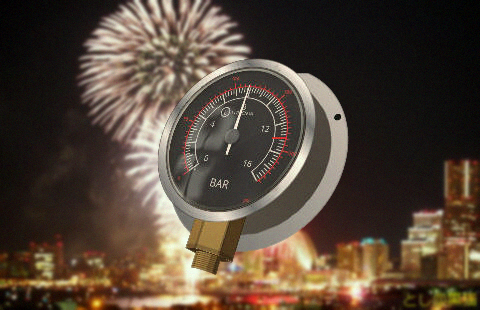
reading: 8 bar
